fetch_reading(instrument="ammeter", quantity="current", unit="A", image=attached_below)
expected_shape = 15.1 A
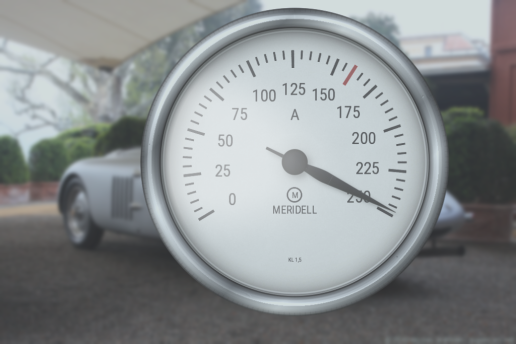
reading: 247.5 A
